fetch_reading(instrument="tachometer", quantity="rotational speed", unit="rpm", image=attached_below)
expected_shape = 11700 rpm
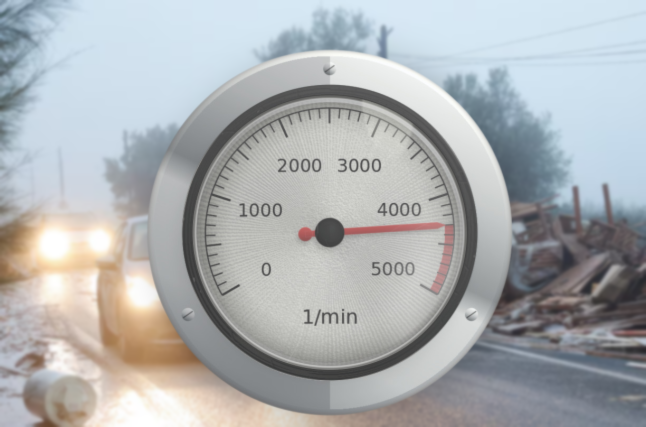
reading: 4300 rpm
